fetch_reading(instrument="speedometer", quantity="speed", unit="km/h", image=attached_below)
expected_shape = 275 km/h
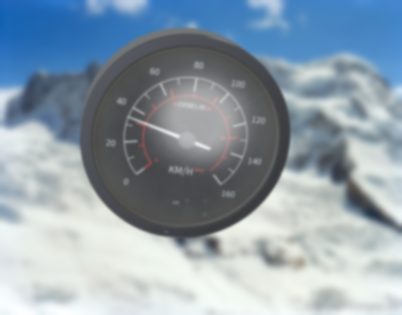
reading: 35 km/h
